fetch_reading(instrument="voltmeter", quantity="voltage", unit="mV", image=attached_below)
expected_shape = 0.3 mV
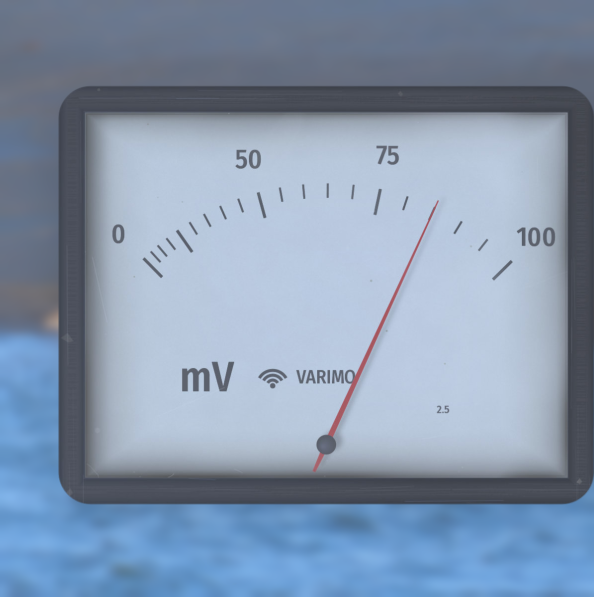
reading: 85 mV
